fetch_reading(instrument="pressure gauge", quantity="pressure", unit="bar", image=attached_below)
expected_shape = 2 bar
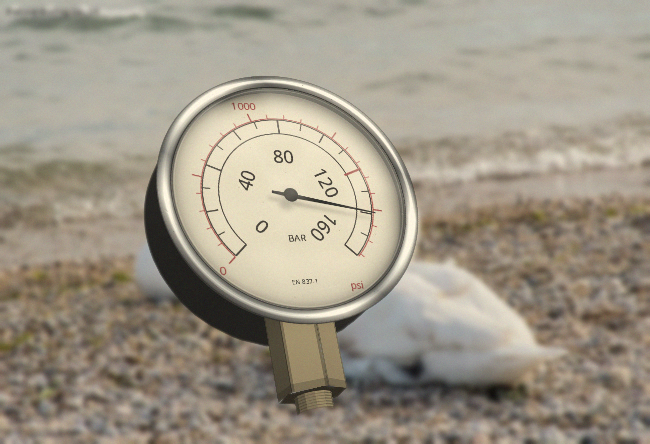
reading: 140 bar
